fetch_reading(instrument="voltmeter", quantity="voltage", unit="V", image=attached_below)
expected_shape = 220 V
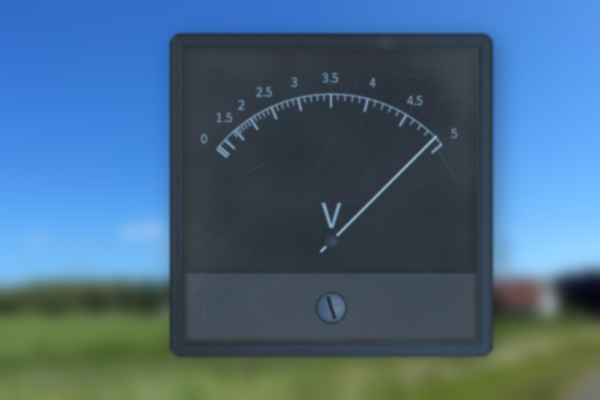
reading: 4.9 V
